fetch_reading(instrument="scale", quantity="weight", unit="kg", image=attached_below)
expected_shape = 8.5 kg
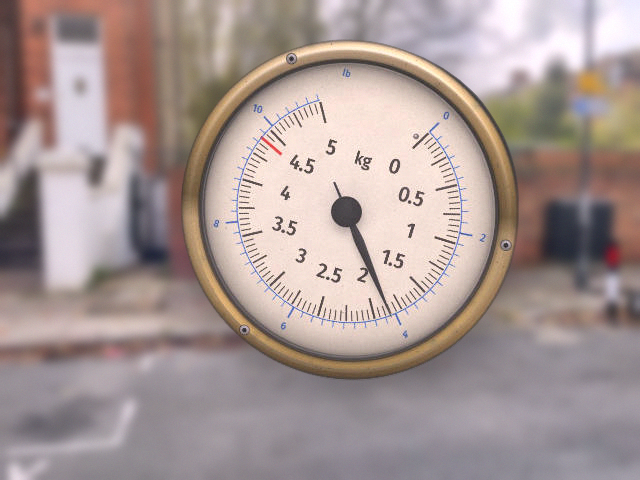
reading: 1.85 kg
